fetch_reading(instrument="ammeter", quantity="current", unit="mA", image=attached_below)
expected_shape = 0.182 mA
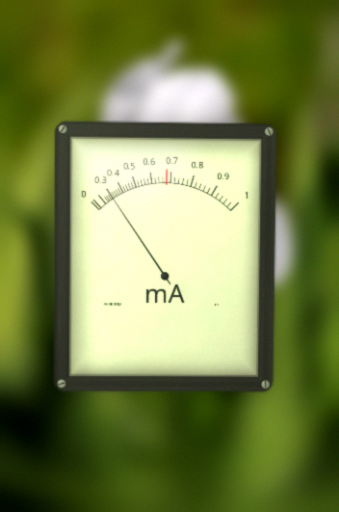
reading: 0.3 mA
